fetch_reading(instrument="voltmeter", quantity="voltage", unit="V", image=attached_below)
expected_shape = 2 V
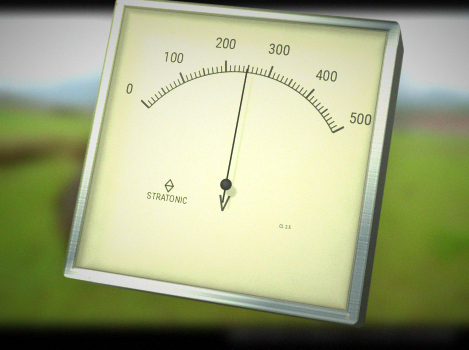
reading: 250 V
